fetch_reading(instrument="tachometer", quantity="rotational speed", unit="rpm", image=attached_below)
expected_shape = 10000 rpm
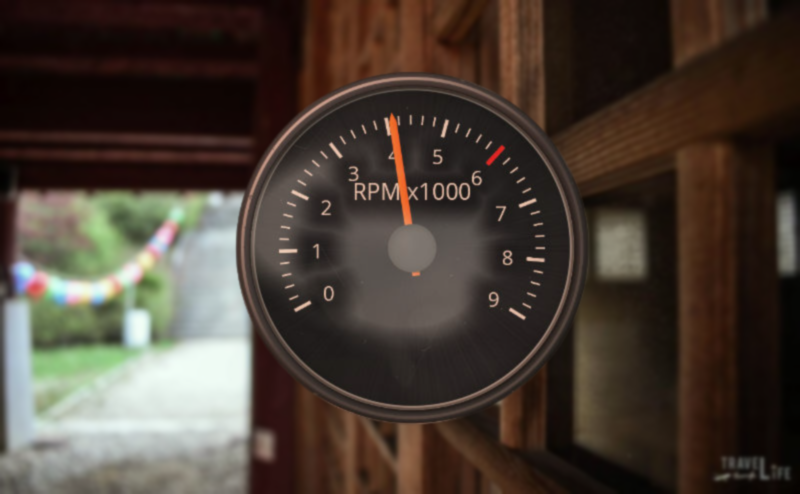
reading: 4100 rpm
